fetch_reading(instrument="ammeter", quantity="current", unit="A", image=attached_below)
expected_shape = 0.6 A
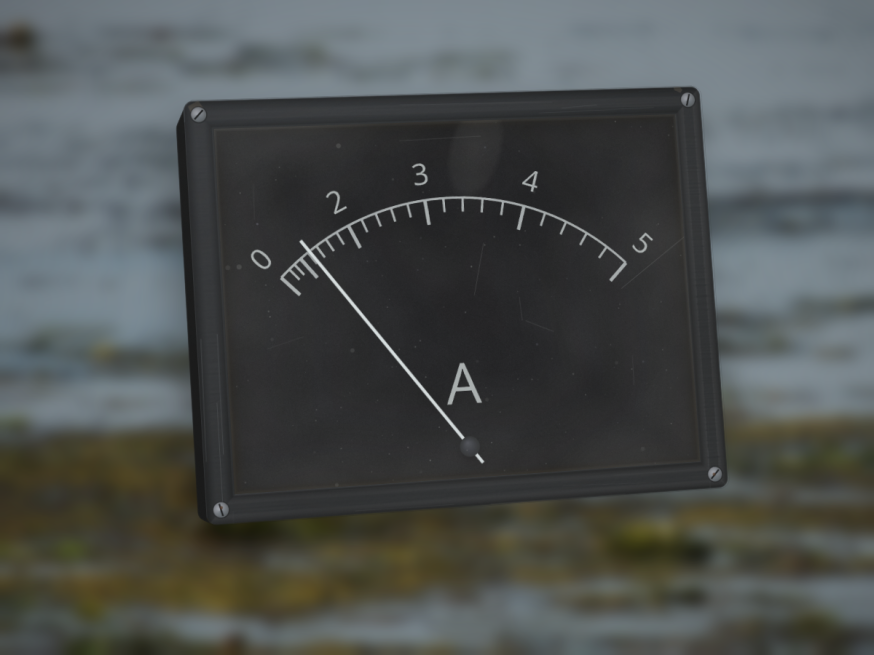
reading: 1.2 A
